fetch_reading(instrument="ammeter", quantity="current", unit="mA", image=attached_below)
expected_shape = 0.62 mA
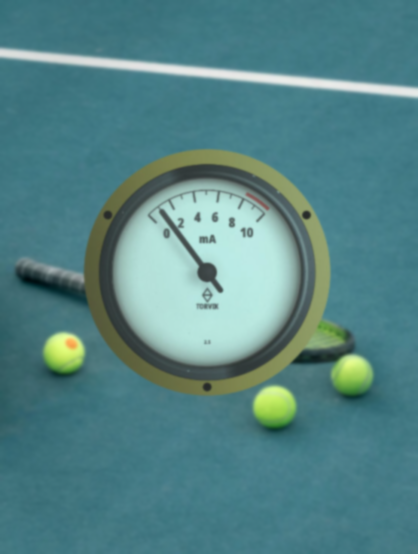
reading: 1 mA
